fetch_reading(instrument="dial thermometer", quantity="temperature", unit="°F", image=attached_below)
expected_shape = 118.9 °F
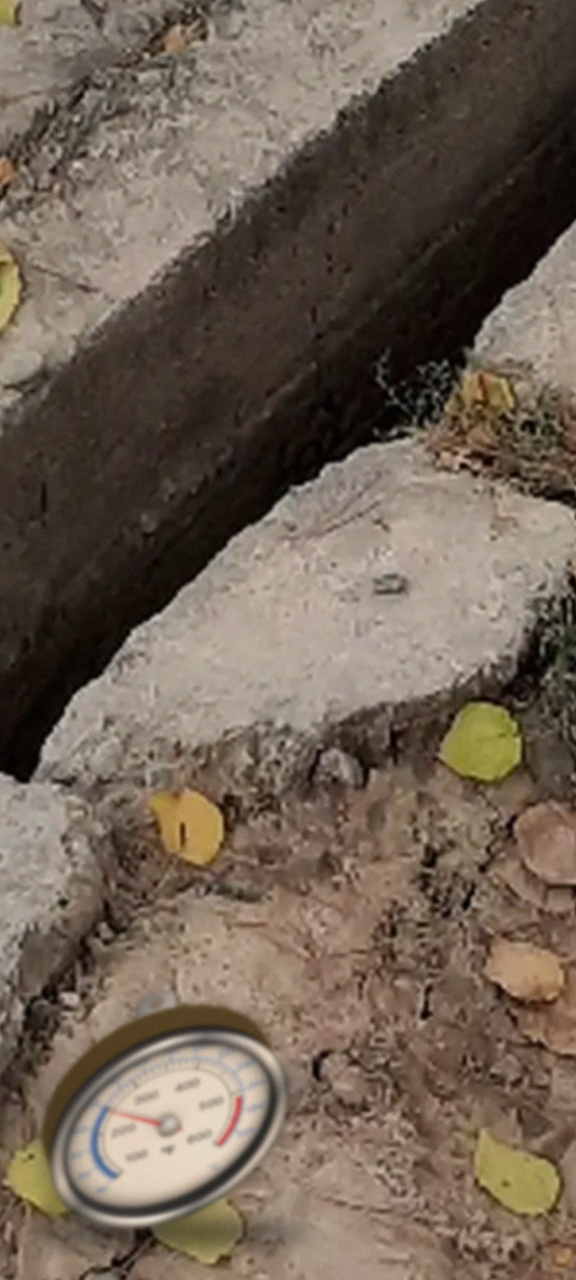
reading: 250 °F
